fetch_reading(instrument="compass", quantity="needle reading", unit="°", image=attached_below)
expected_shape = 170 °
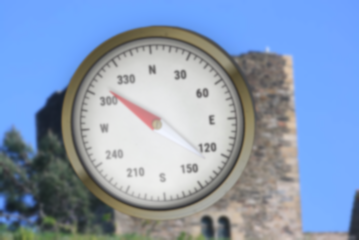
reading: 310 °
